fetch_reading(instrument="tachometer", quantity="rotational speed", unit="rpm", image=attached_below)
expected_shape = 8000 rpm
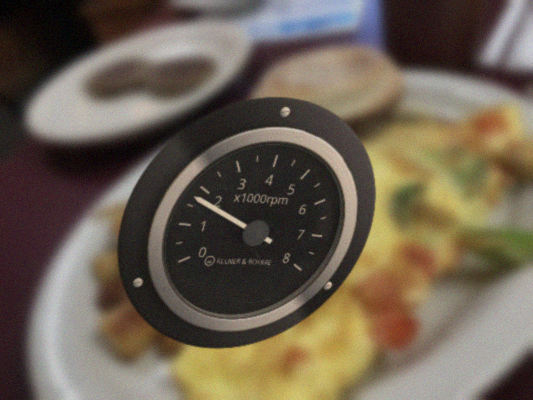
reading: 1750 rpm
